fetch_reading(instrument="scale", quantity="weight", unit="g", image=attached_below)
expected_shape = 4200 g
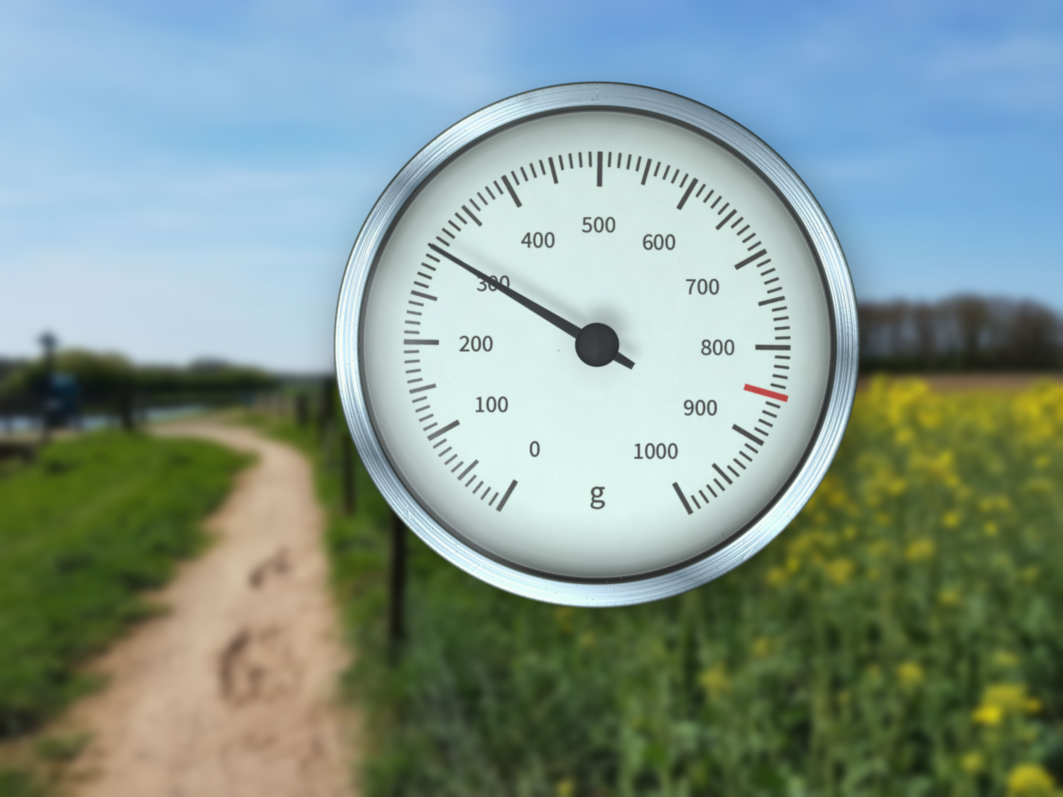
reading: 300 g
